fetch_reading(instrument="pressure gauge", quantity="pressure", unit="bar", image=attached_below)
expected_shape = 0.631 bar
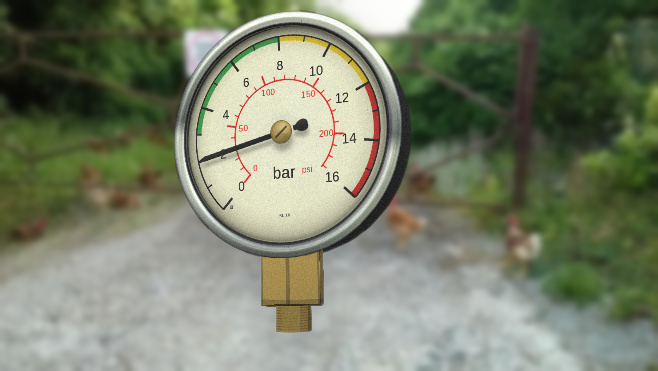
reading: 2 bar
